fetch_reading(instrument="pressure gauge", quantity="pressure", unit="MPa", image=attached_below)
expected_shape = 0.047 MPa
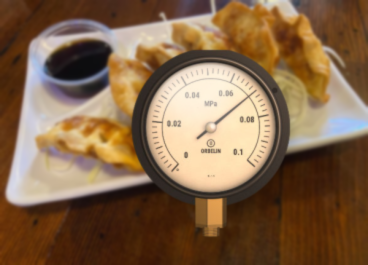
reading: 0.07 MPa
